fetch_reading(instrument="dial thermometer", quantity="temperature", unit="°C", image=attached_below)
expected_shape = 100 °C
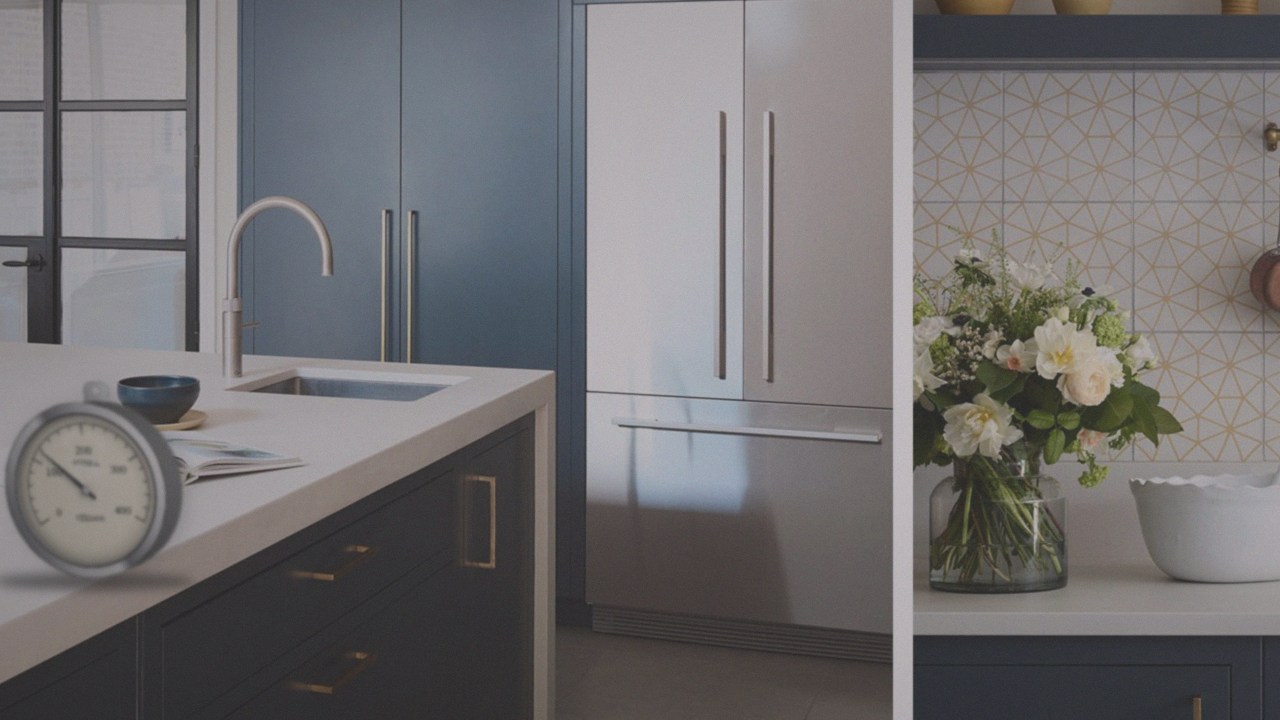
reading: 120 °C
